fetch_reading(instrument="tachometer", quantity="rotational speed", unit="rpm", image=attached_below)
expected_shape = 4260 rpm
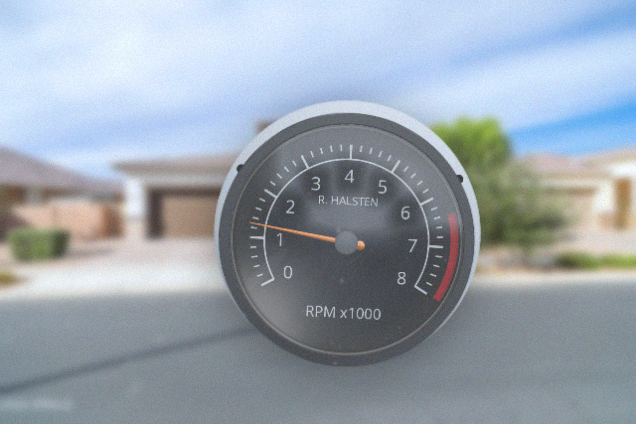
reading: 1300 rpm
